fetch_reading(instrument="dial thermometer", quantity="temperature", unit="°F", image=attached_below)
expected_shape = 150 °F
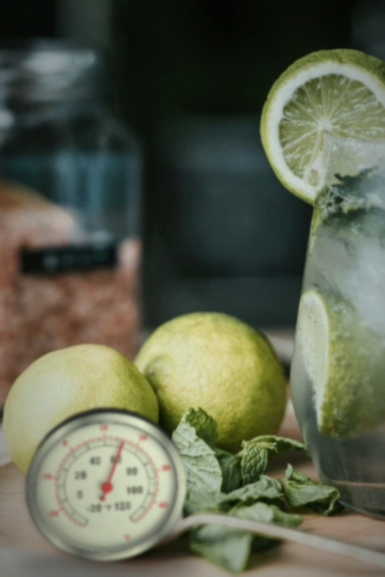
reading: 60 °F
